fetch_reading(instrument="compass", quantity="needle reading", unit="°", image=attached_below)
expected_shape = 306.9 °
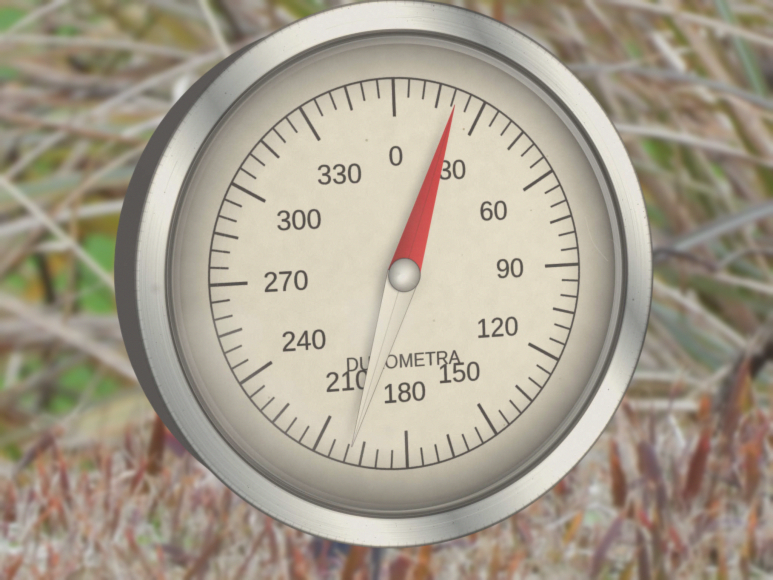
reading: 20 °
